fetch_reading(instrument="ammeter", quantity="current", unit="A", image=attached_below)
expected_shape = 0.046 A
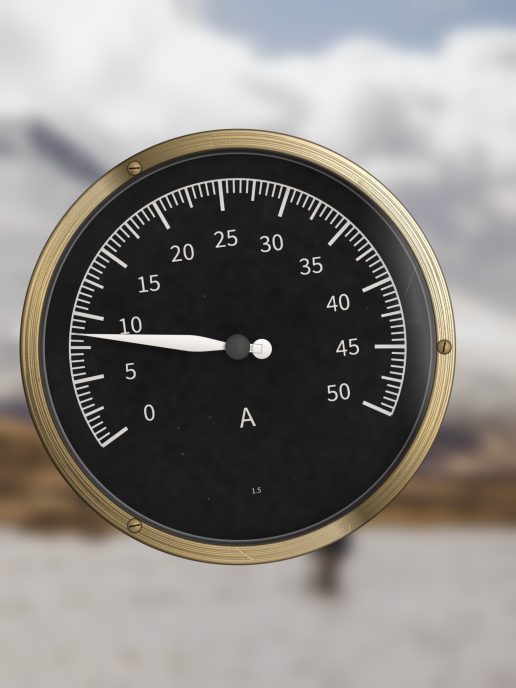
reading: 8.5 A
